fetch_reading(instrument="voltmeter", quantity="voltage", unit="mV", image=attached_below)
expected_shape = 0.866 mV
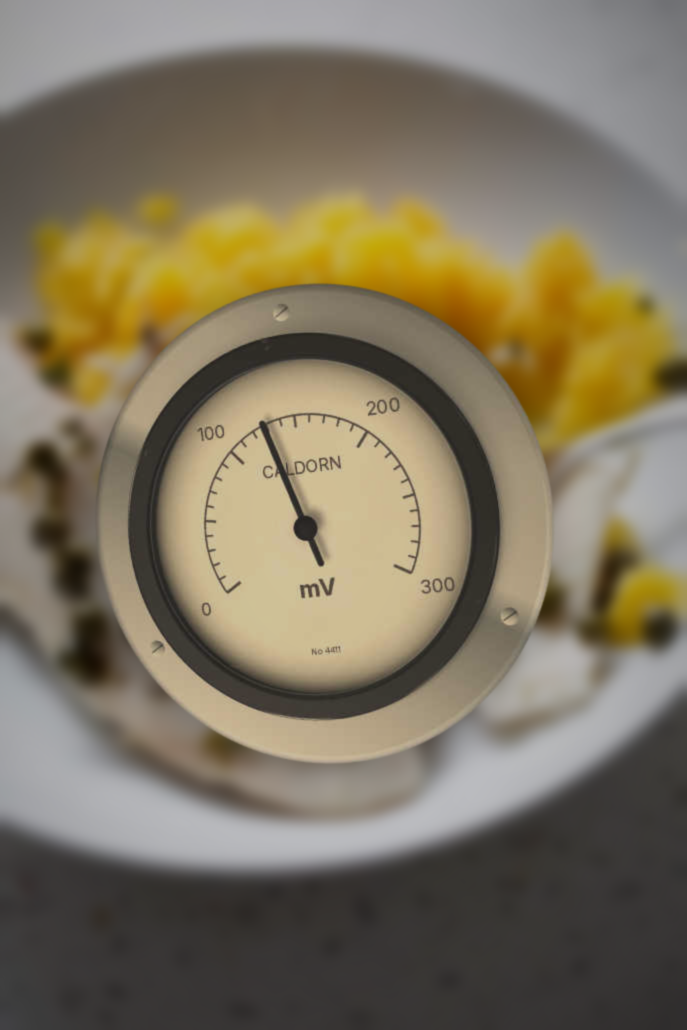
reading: 130 mV
